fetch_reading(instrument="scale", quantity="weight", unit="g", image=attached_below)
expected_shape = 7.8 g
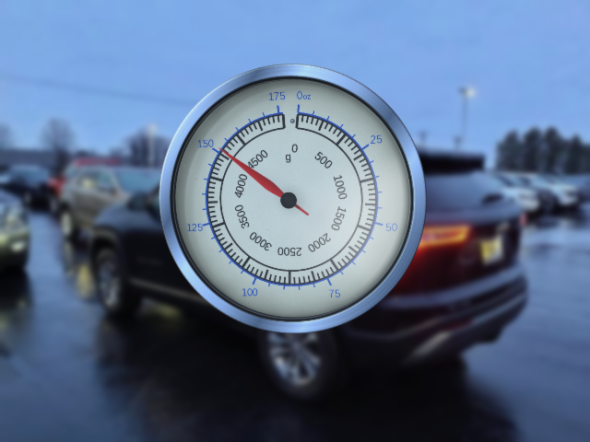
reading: 4300 g
